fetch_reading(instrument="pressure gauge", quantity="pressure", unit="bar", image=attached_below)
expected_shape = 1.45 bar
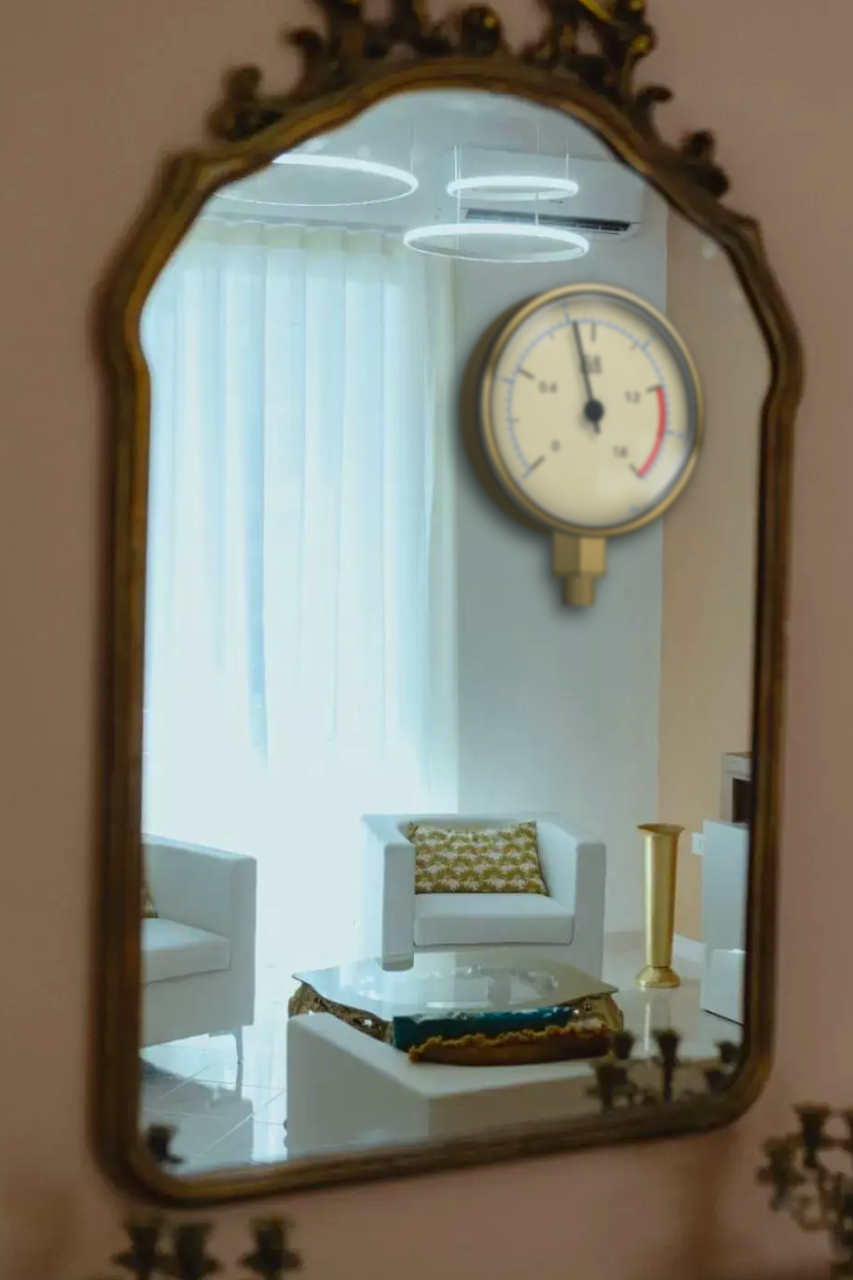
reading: 0.7 bar
